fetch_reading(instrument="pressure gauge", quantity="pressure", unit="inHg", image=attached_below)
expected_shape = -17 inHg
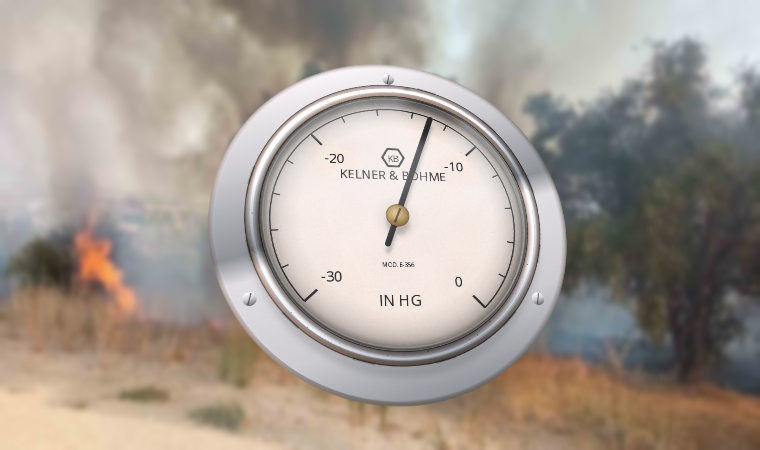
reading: -13 inHg
